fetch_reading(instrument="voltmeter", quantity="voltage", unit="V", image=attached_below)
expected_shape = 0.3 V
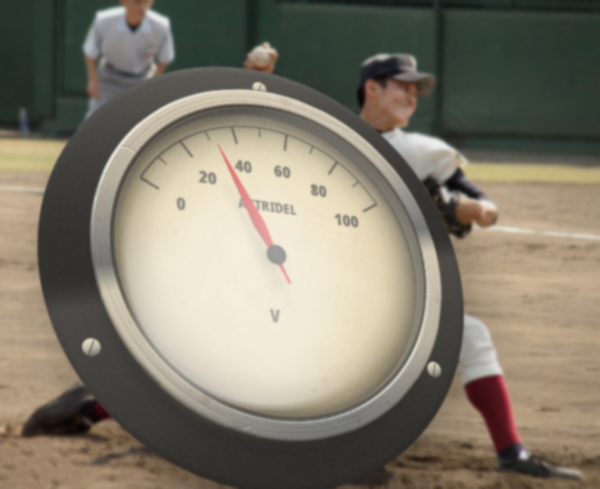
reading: 30 V
